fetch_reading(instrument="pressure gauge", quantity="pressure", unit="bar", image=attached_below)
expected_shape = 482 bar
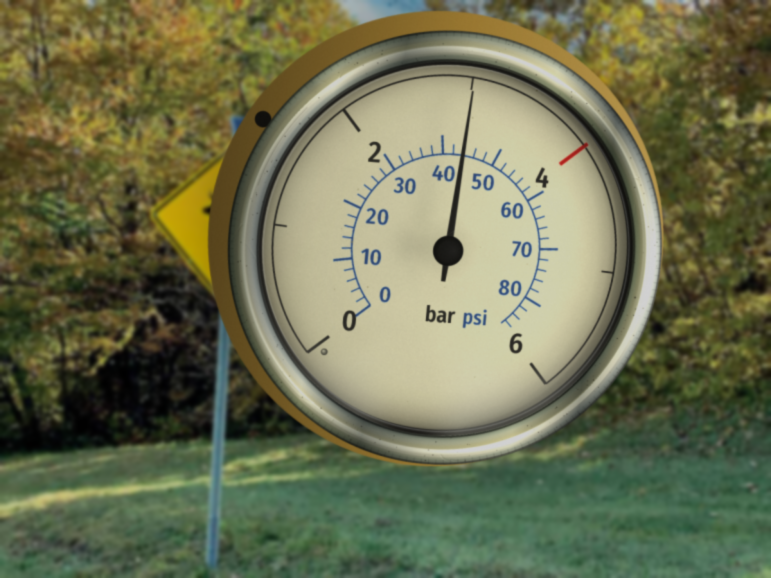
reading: 3 bar
